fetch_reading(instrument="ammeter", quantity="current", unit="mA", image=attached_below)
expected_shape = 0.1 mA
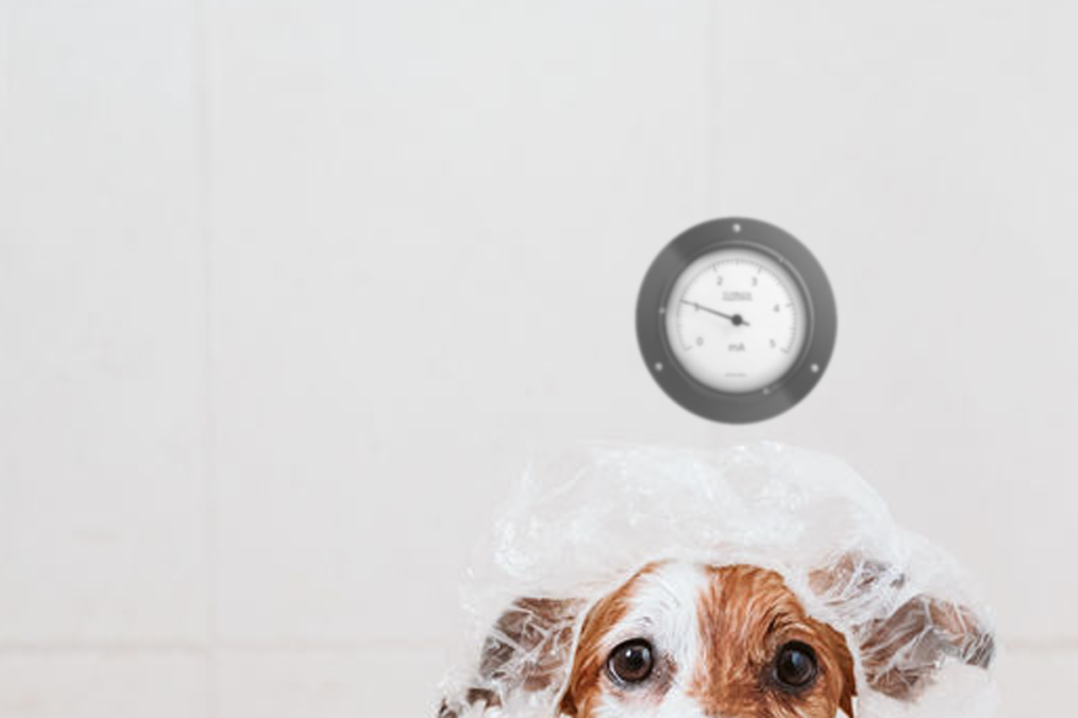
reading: 1 mA
